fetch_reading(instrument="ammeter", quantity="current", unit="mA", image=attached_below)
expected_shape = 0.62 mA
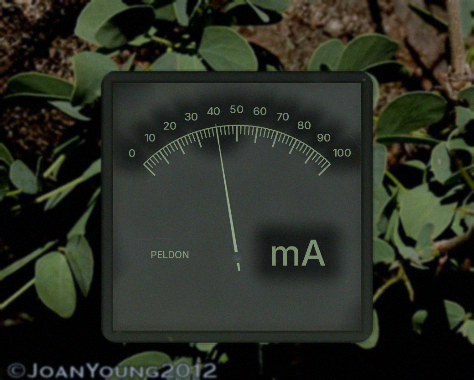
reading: 40 mA
